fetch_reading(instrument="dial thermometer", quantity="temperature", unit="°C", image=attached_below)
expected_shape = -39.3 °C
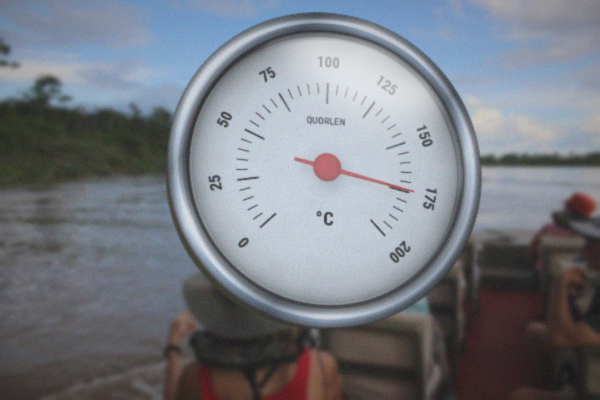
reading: 175 °C
